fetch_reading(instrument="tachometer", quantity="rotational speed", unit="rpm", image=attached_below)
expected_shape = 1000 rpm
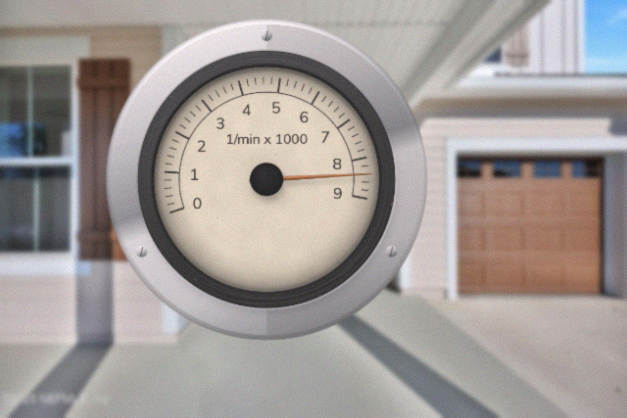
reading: 8400 rpm
